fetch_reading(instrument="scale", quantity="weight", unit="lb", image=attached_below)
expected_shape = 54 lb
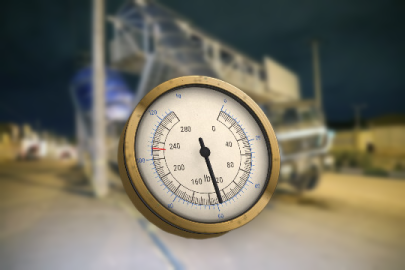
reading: 130 lb
